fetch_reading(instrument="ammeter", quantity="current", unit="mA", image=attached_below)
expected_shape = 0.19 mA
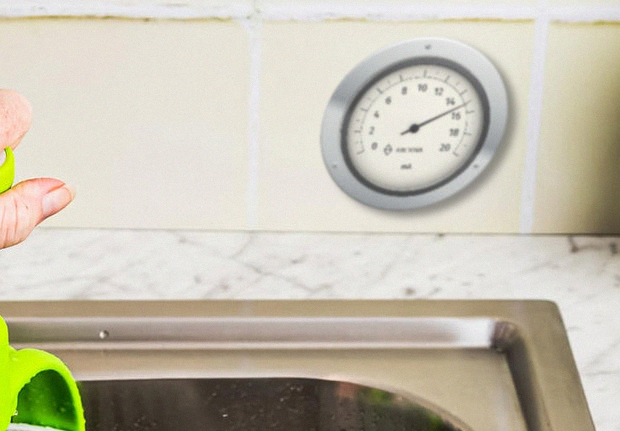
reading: 15 mA
